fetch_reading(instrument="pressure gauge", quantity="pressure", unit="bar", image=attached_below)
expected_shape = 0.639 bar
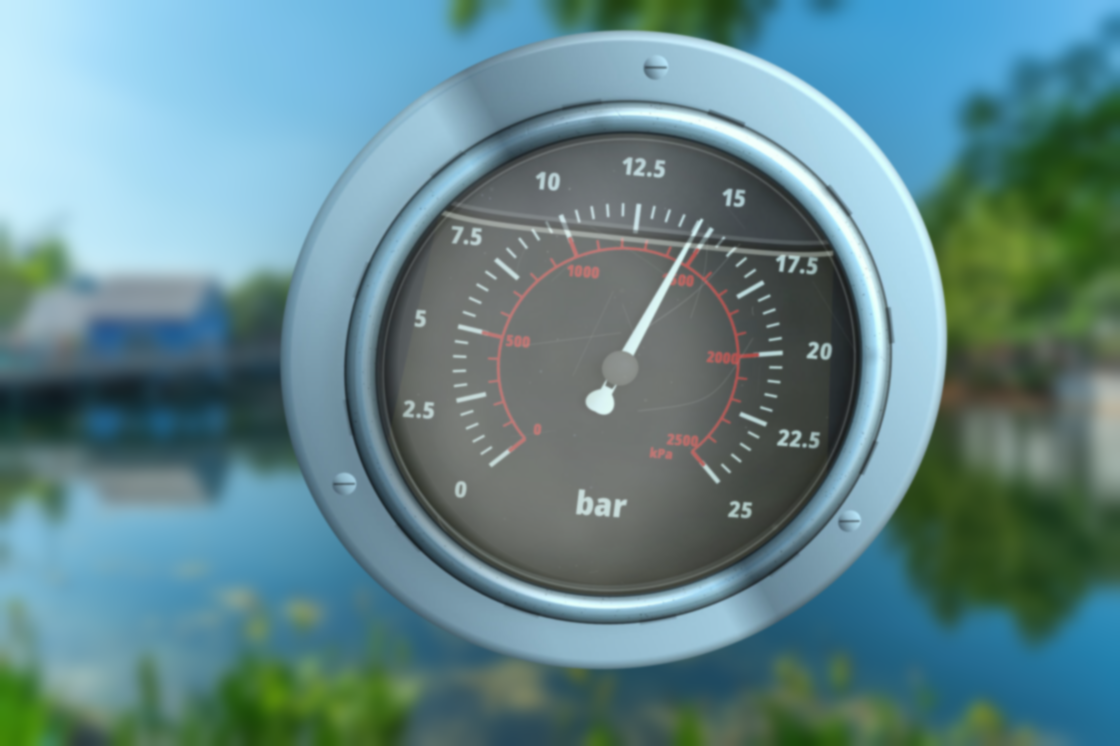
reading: 14.5 bar
